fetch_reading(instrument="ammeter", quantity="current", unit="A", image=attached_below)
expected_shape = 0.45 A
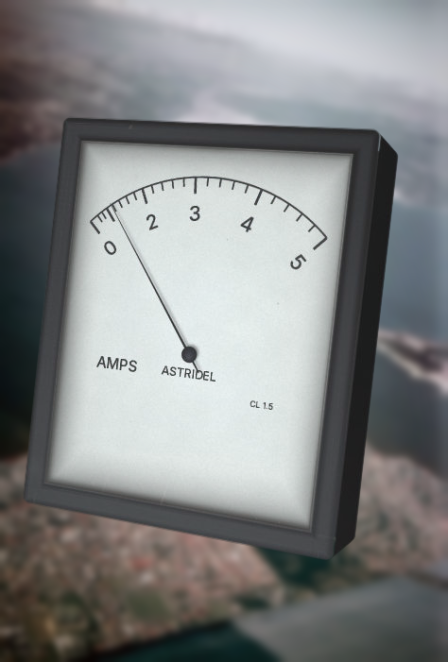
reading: 1.2 A
